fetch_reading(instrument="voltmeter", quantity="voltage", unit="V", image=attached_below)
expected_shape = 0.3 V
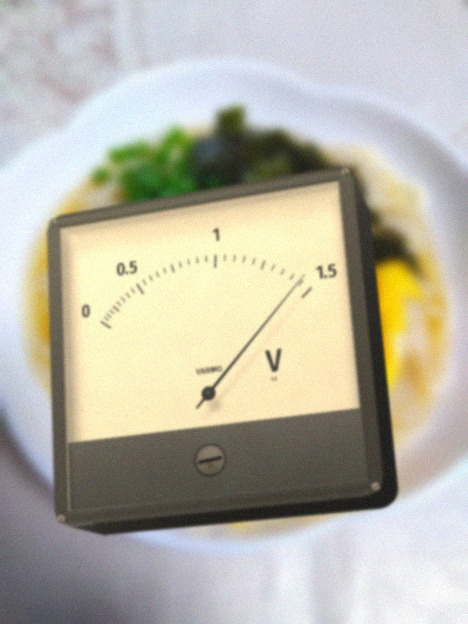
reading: 1.45 V
